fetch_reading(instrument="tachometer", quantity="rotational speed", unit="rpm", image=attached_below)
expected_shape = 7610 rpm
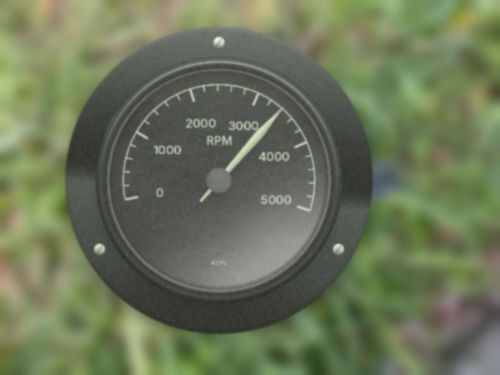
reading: 3400 rpm
